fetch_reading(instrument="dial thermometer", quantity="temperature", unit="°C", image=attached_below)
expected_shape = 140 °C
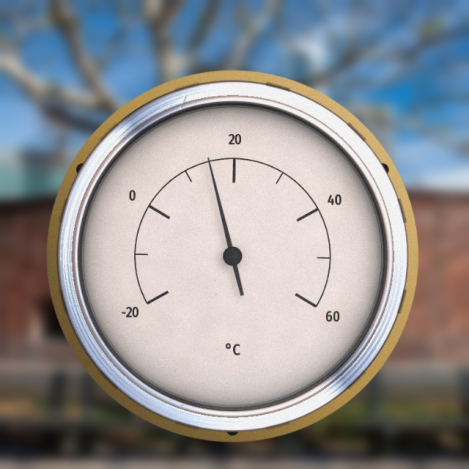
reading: 15 °C
